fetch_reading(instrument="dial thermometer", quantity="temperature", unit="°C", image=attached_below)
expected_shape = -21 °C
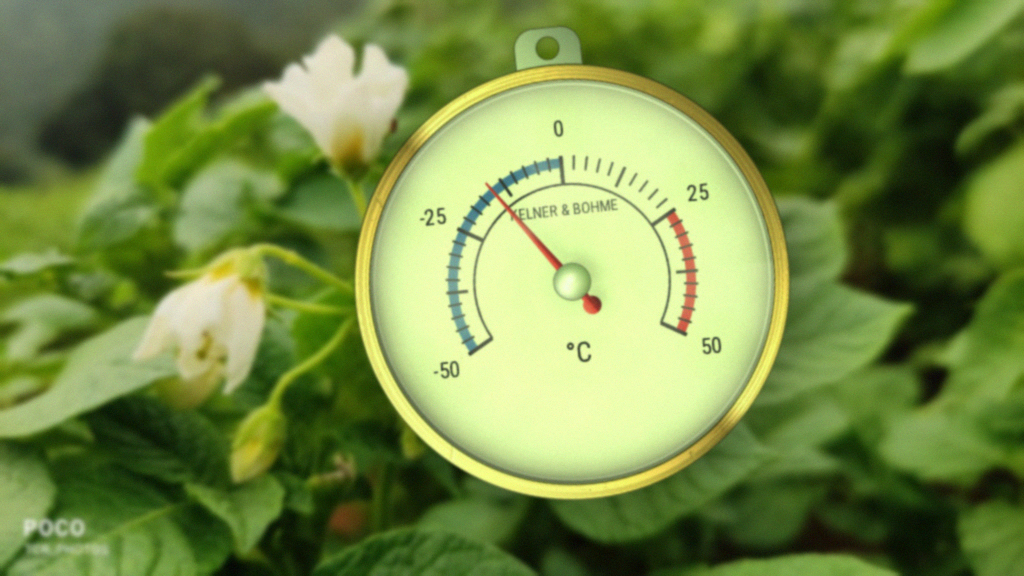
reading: -15 °C
